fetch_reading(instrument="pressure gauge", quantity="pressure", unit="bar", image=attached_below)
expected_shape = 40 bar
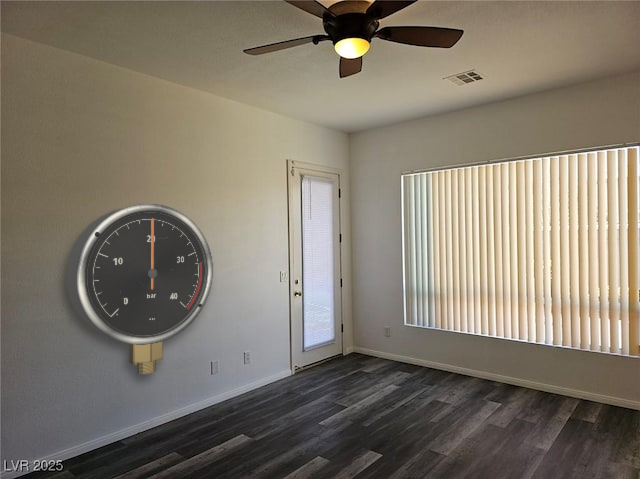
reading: 20 bar
